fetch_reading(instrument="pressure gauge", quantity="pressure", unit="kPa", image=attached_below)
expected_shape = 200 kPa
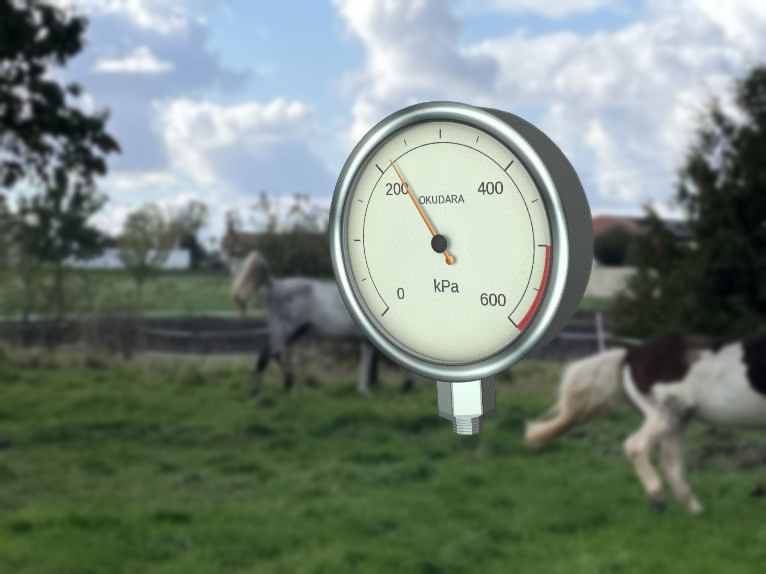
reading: 225 kPa
